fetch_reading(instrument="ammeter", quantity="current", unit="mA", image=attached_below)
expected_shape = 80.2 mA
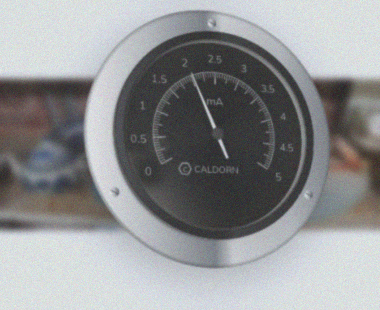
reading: 2 mA
